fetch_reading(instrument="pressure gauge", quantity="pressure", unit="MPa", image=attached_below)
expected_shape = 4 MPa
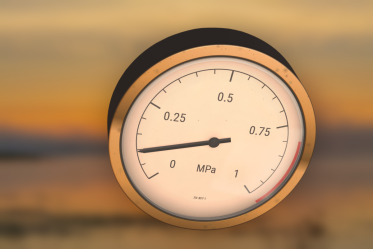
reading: 0.1 MPa
